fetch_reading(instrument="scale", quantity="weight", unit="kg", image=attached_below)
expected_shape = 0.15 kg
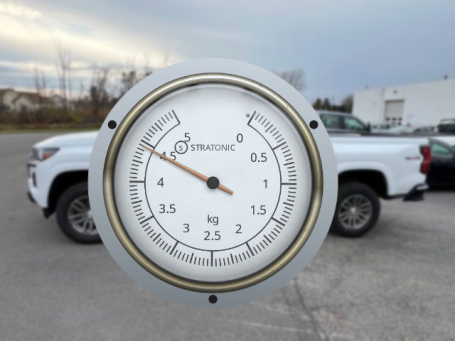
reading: 4.45 kg
